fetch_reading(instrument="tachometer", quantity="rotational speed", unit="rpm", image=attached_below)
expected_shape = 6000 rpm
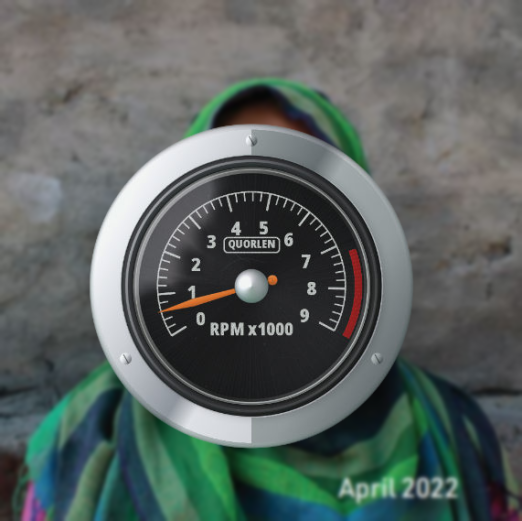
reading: 600 rpm
